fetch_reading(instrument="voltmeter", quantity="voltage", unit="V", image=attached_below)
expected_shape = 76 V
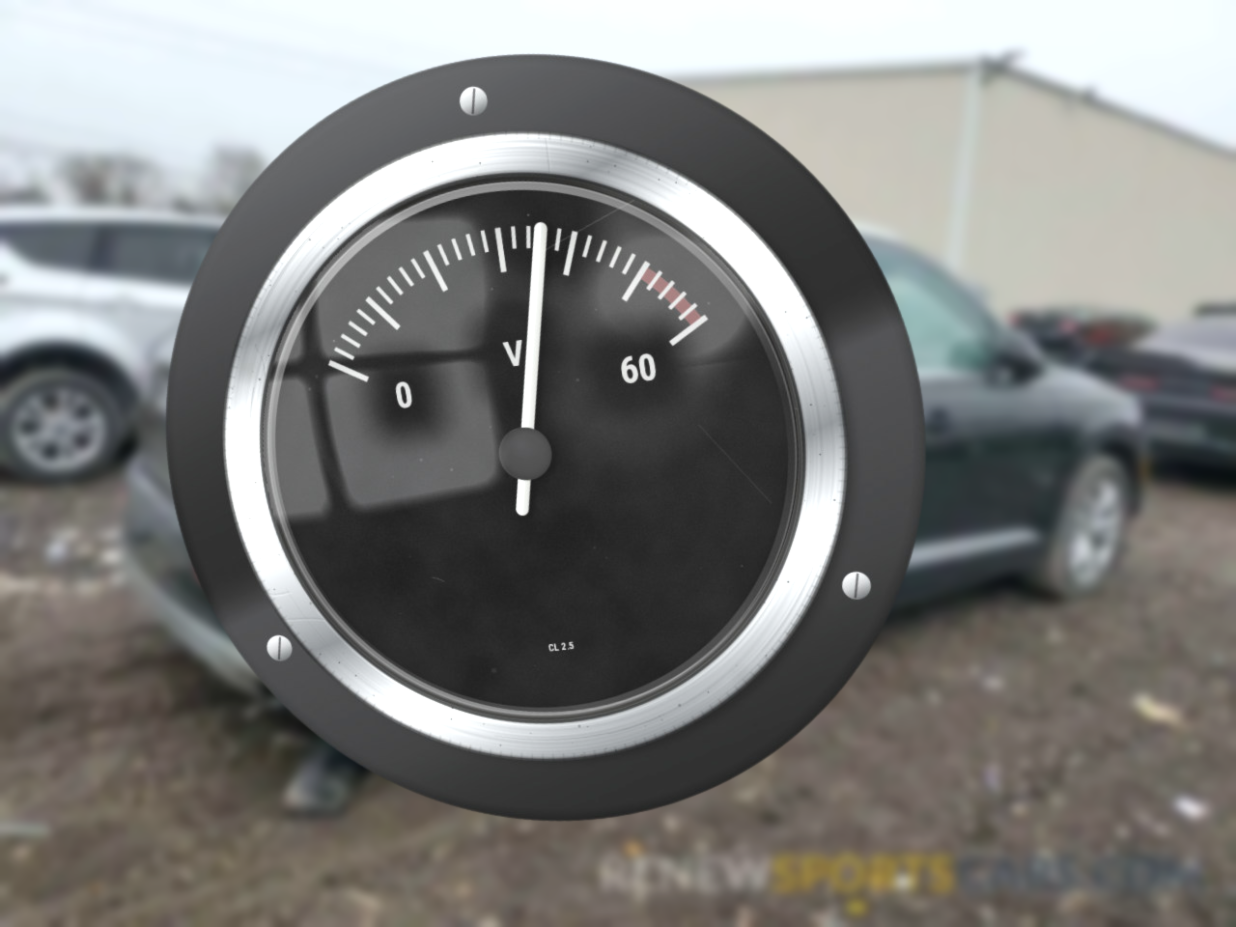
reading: 36 V
